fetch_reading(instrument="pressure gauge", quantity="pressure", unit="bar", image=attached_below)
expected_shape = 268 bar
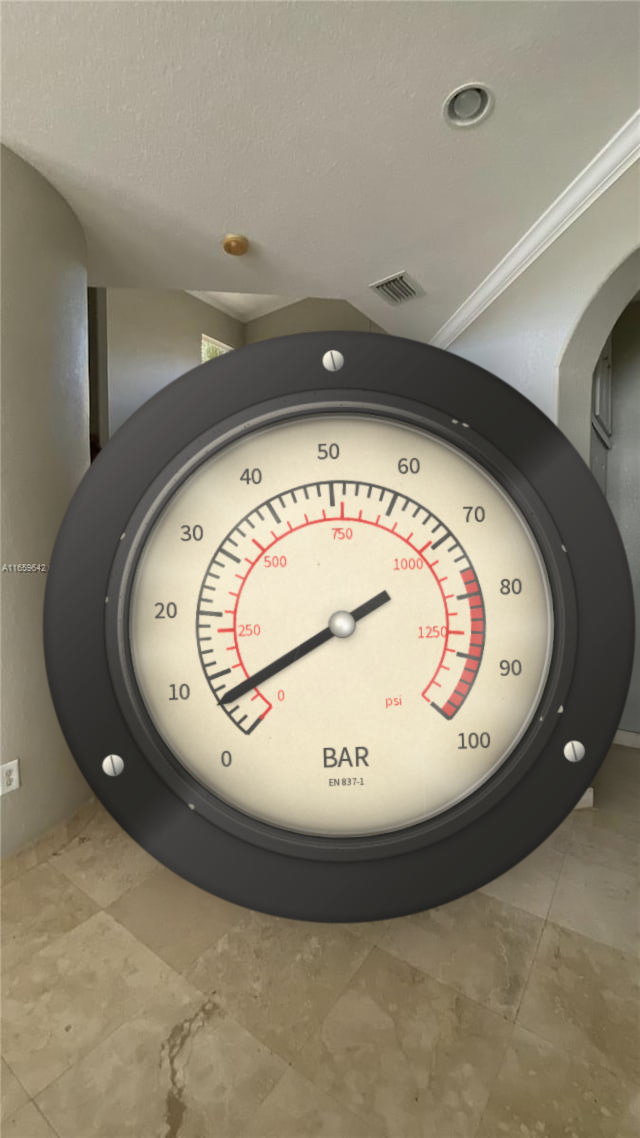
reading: 6 bar
